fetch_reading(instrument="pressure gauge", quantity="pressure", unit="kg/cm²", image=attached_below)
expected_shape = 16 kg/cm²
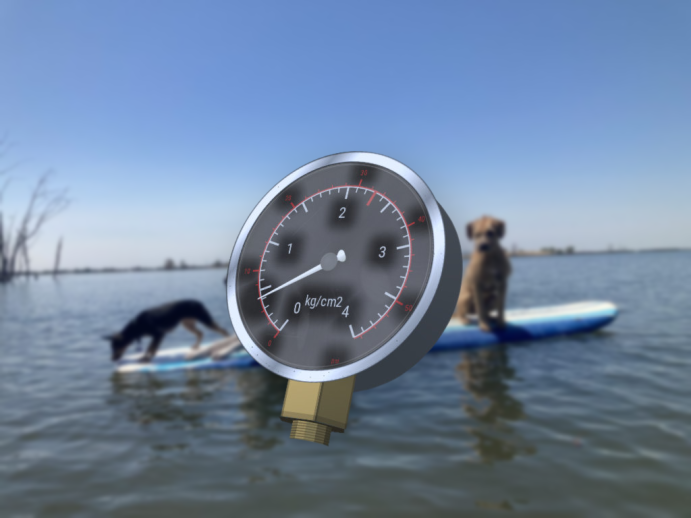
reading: 0.4 kg/cm²
